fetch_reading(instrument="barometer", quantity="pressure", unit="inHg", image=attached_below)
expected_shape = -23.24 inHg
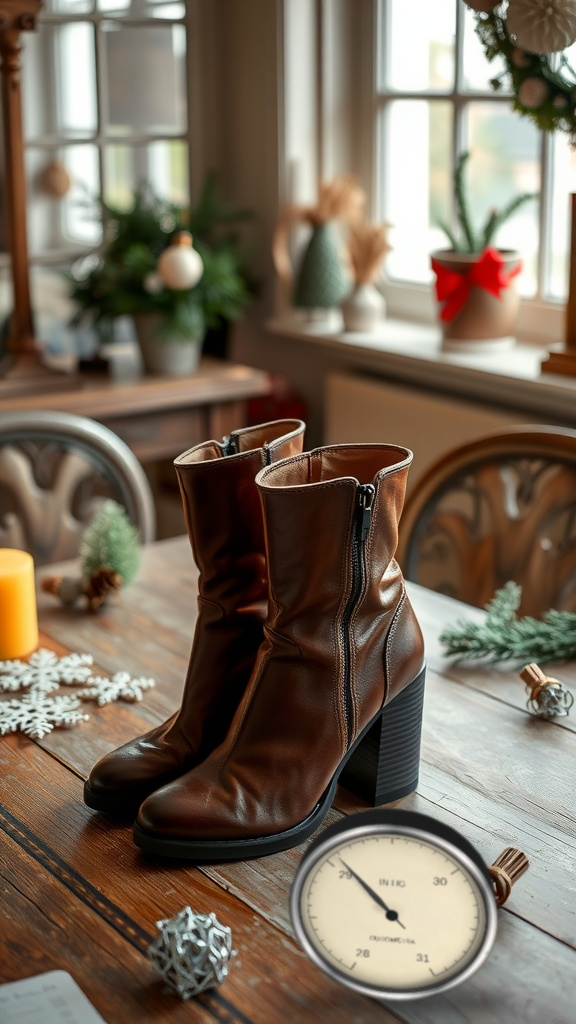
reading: 29.1 inHg
